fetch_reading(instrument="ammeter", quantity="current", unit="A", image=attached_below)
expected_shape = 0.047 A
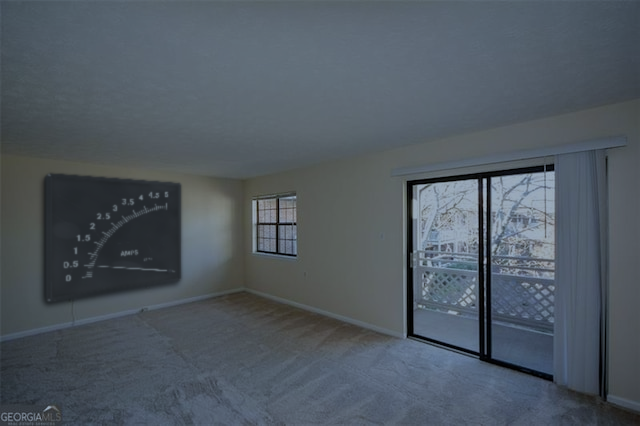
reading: 0.5 A
